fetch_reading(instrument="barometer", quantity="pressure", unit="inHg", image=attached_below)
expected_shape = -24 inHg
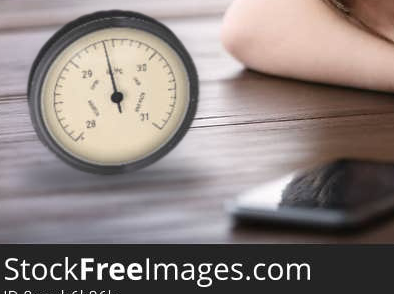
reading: 29.4 inHg
